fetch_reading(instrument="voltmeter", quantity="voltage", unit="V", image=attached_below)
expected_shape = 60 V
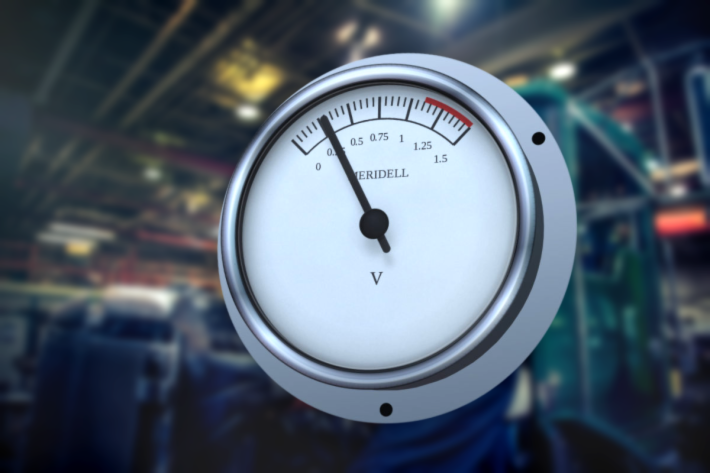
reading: 0.3 V
